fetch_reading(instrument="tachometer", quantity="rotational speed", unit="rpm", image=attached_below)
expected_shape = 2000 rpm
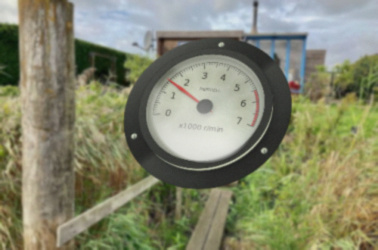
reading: 1500 rpm
